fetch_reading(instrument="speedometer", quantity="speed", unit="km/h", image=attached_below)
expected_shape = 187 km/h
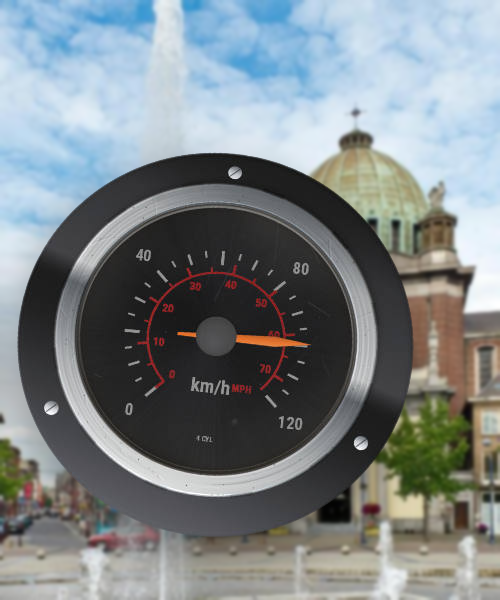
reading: 100 km/h
